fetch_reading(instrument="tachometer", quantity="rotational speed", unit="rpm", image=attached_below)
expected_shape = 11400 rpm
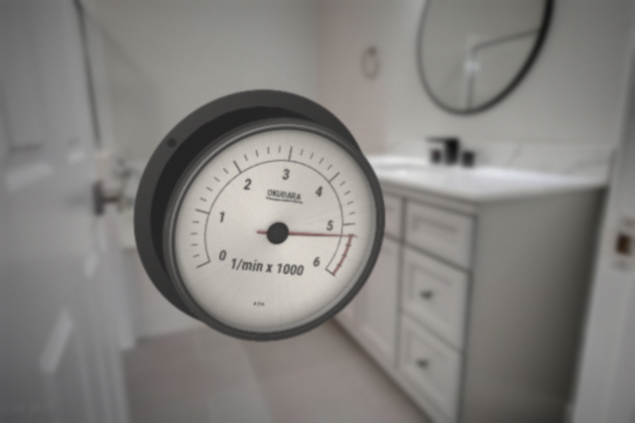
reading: 5200 rpm
